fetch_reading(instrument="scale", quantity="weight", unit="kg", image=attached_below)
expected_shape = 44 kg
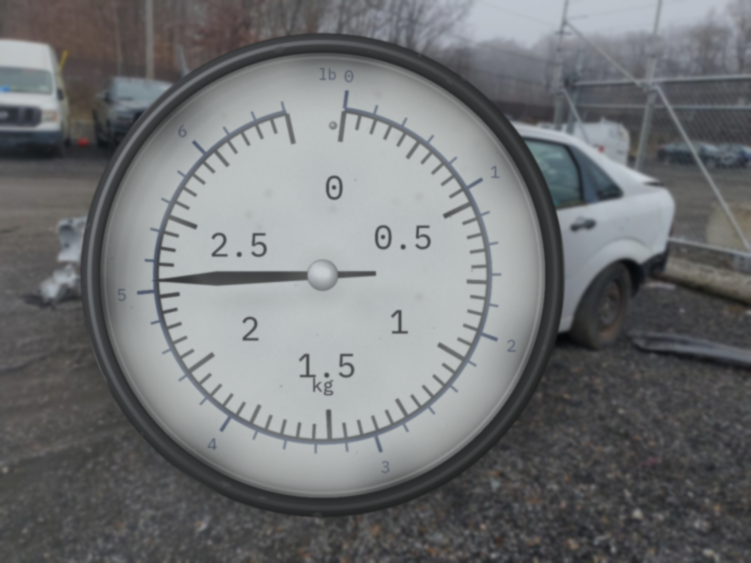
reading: 2.3 kg
